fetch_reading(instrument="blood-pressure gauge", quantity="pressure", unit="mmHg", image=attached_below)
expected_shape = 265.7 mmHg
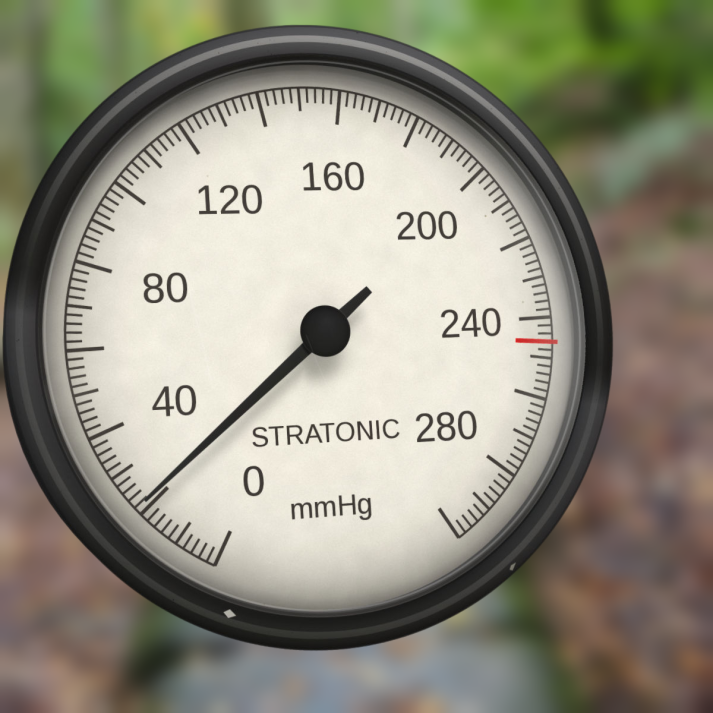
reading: 22 mmHg
